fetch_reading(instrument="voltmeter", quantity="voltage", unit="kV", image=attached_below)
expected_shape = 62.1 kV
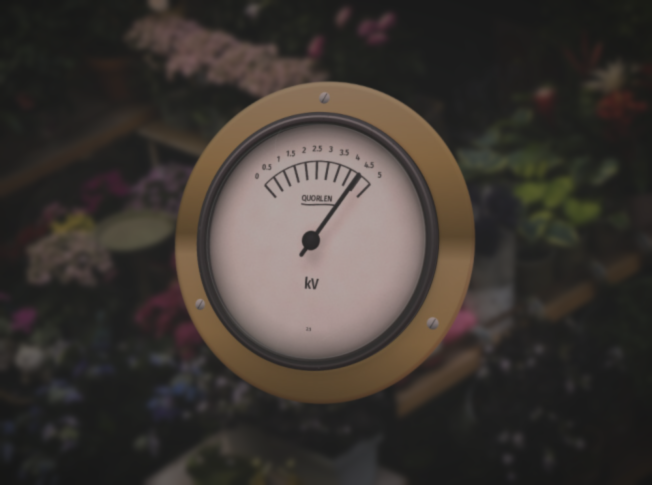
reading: 4.5 kV
